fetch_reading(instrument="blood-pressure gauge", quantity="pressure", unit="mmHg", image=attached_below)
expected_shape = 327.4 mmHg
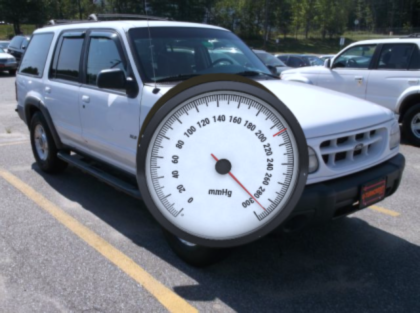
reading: 290 mmHg
